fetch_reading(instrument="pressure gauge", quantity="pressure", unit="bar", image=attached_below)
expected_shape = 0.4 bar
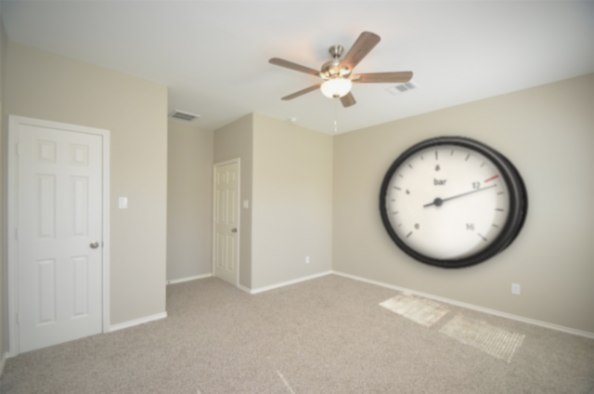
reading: 12.5 bar
